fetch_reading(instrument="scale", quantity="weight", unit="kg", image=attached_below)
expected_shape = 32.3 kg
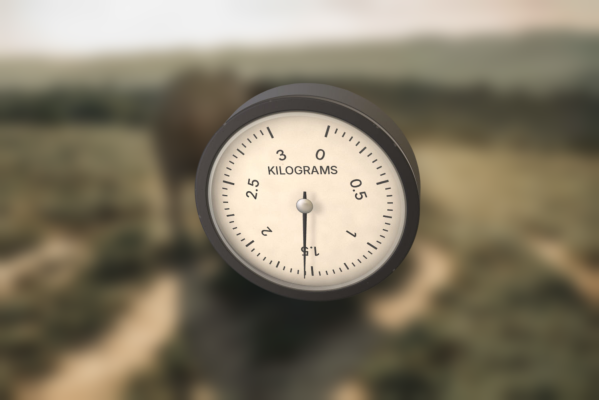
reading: 1.55 kg
